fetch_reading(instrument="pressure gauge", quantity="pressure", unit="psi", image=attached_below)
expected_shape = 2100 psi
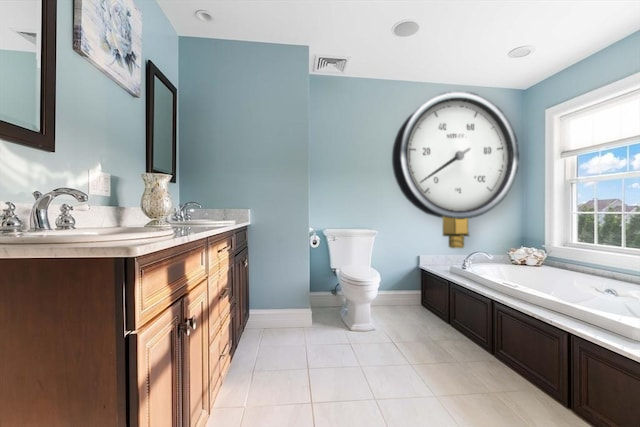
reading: 5 psi
